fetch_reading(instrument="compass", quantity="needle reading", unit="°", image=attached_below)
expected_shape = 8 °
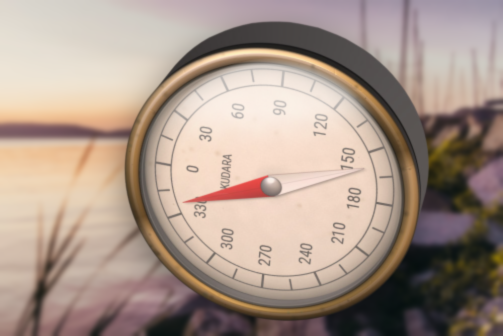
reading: 337.5 °
